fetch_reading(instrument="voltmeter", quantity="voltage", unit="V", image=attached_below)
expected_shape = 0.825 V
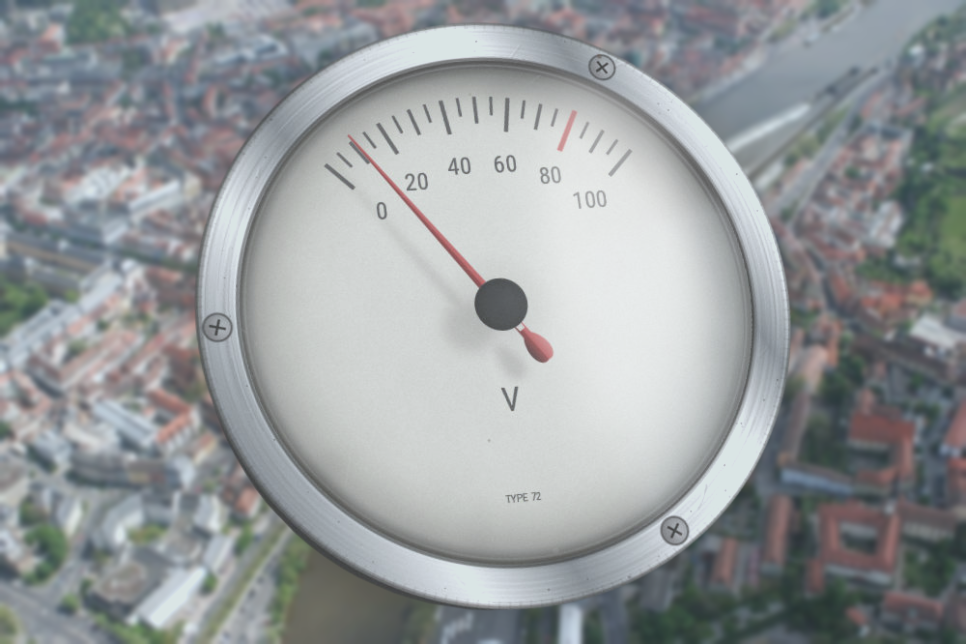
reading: 10 V
